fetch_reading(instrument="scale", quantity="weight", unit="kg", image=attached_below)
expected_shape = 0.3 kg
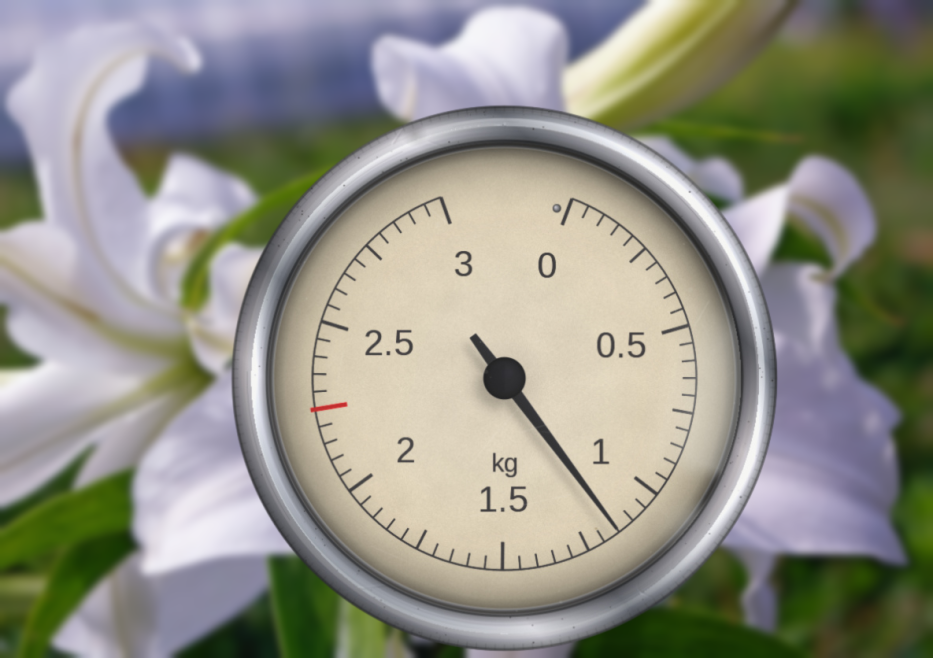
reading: 1.15 kg
